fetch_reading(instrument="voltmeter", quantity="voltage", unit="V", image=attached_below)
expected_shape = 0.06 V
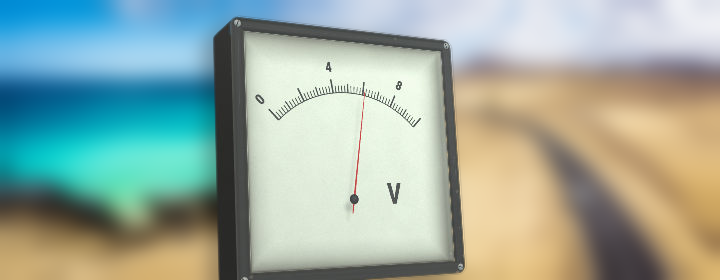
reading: 6 V
